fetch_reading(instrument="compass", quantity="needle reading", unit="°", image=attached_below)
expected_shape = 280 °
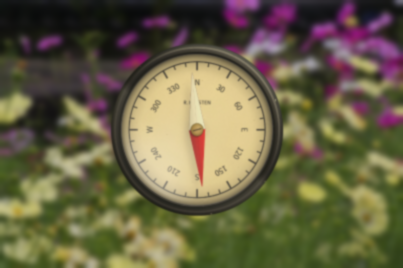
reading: 175 °
